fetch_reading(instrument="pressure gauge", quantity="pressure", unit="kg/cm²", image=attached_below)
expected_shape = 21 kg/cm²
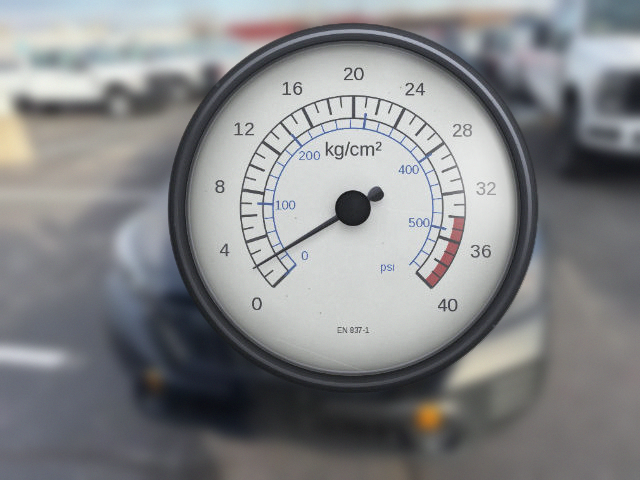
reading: 2 kg/cm²
